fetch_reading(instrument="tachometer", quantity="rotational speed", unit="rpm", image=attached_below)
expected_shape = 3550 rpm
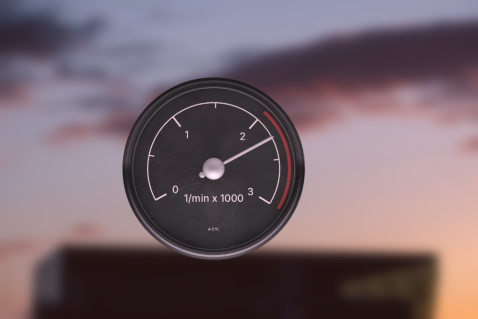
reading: 2250 rpm
